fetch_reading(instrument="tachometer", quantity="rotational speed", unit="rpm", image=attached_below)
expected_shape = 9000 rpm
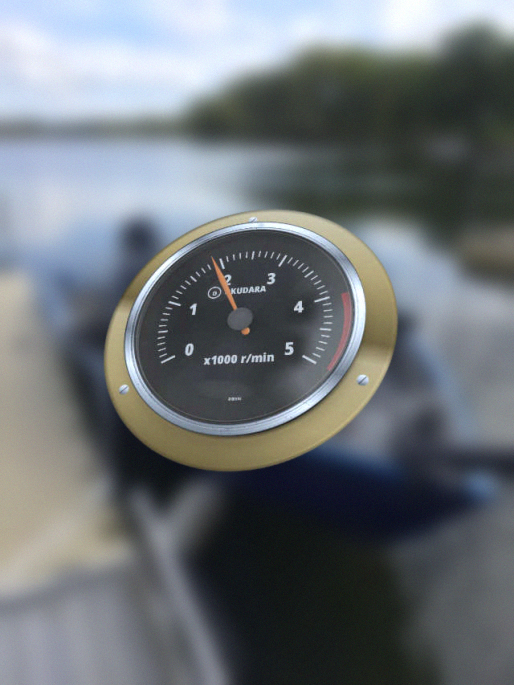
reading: 1900 rpm
